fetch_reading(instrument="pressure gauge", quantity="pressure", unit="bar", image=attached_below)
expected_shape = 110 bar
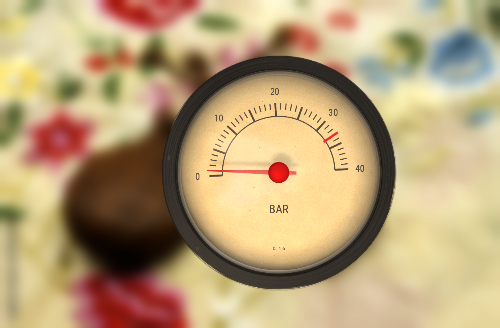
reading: 1 bar
